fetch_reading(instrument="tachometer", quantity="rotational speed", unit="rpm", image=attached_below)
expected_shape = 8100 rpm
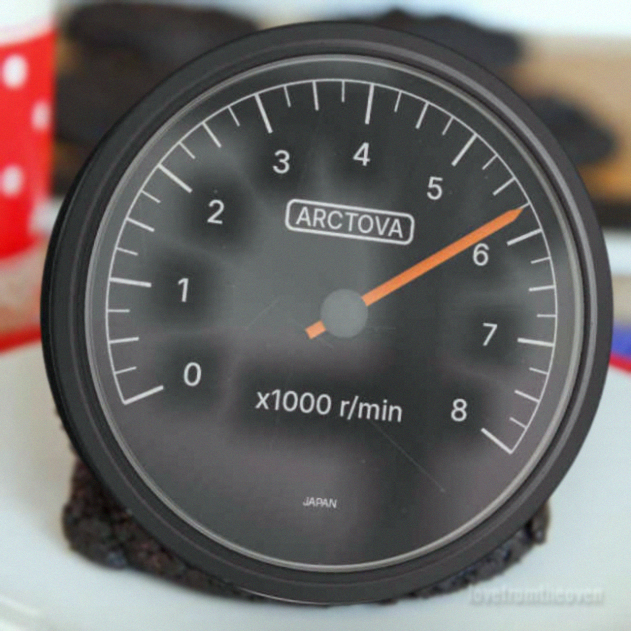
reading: 5750 rpm
